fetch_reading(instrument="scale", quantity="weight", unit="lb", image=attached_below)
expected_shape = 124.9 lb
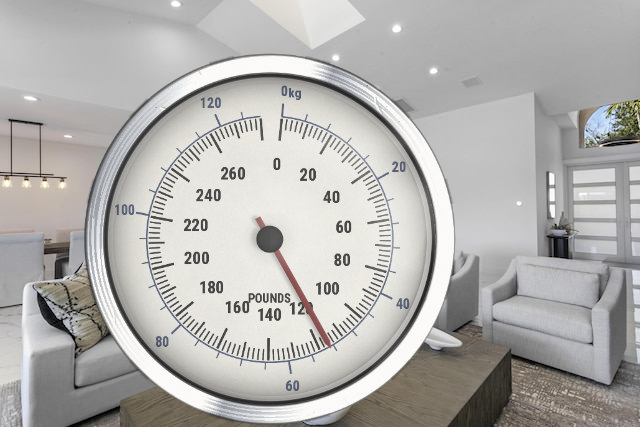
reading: 116 lb
